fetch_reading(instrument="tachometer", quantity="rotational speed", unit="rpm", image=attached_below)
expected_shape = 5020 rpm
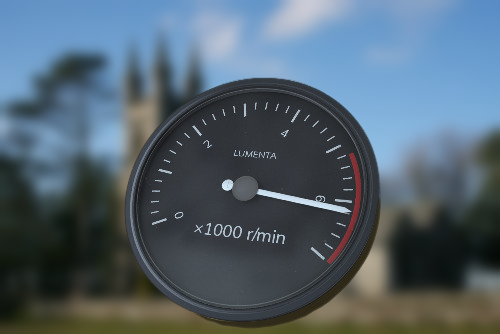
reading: 6200 rpm
